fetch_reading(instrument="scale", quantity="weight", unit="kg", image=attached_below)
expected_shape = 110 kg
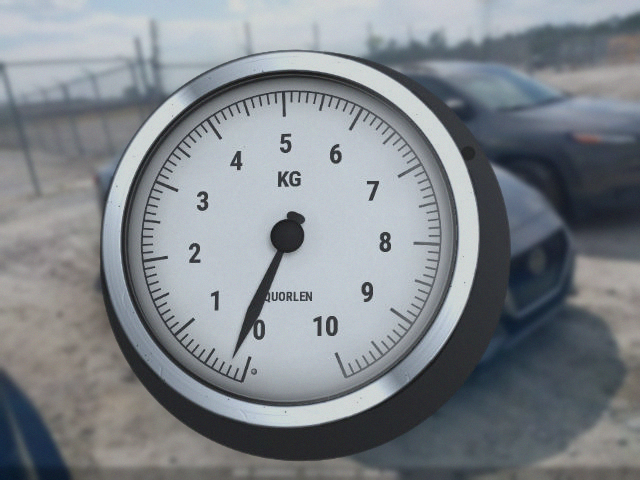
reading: 0.2 kg
